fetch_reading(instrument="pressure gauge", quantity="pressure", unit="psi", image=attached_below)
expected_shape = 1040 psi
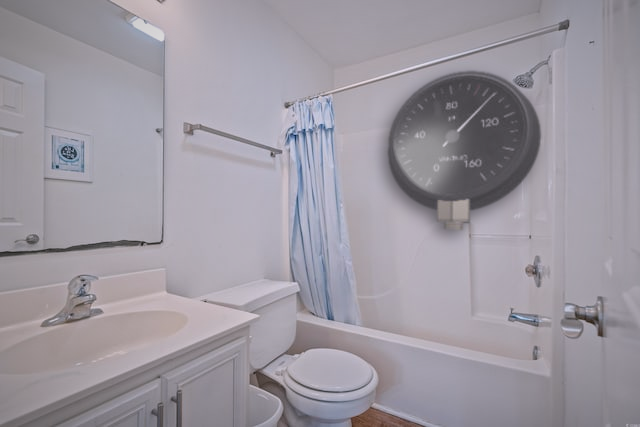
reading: 105 psi
